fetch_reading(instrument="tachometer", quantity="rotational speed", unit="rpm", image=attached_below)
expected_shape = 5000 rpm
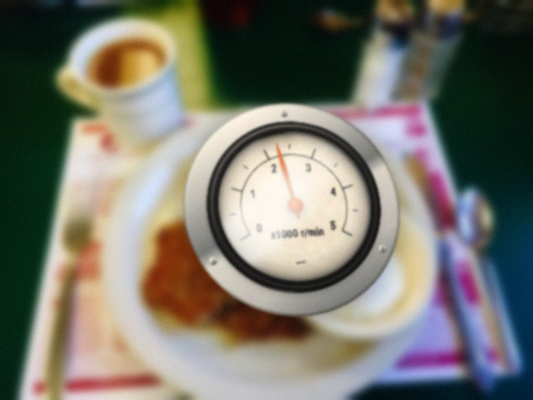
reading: 2250 rpm
